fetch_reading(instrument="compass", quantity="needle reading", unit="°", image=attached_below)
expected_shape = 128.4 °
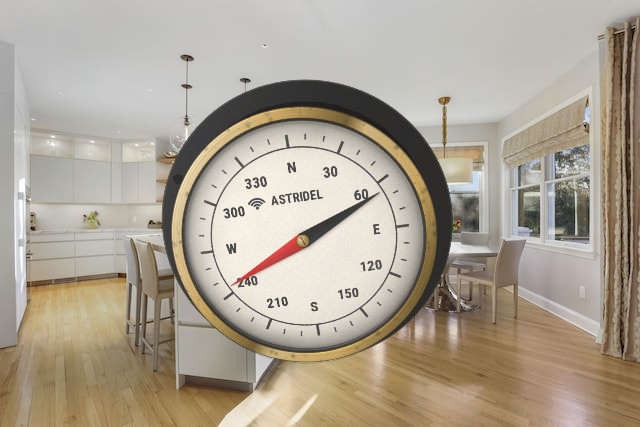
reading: 245 °
